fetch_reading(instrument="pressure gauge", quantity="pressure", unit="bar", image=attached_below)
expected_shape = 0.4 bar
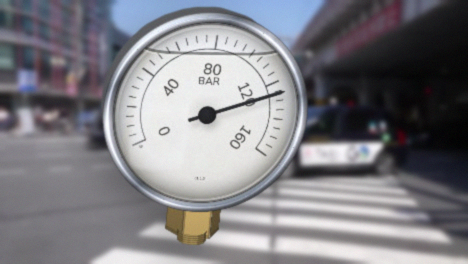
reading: 125 bar
